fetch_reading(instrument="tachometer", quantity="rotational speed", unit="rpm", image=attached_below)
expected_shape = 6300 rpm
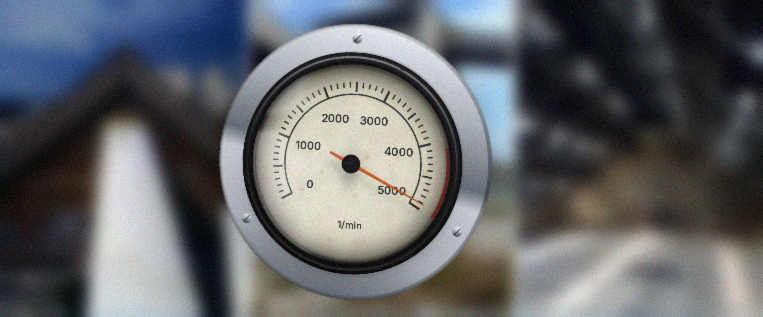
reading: 4900 rpm
